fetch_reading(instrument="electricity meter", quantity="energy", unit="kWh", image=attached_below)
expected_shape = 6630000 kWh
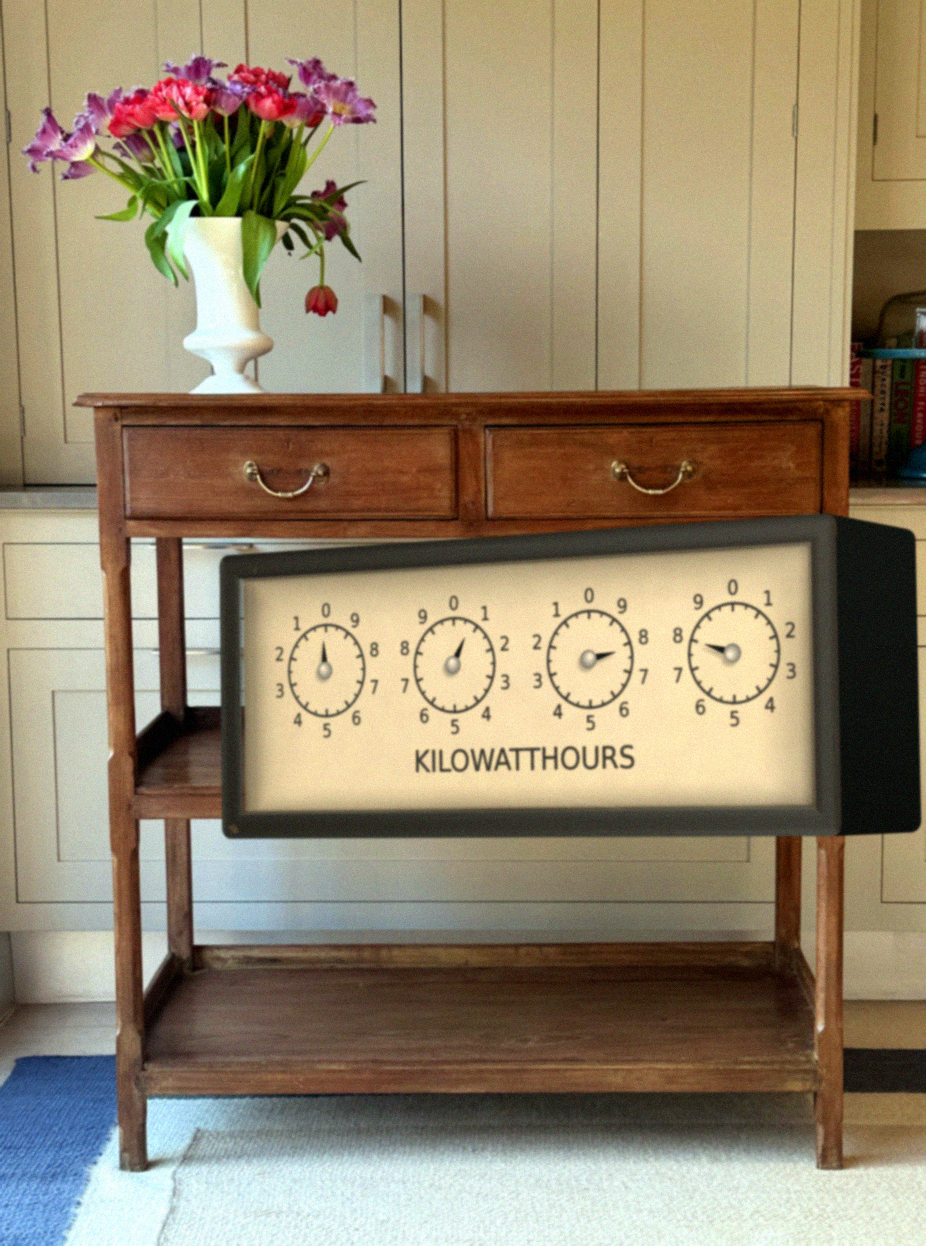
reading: 78 kWh
